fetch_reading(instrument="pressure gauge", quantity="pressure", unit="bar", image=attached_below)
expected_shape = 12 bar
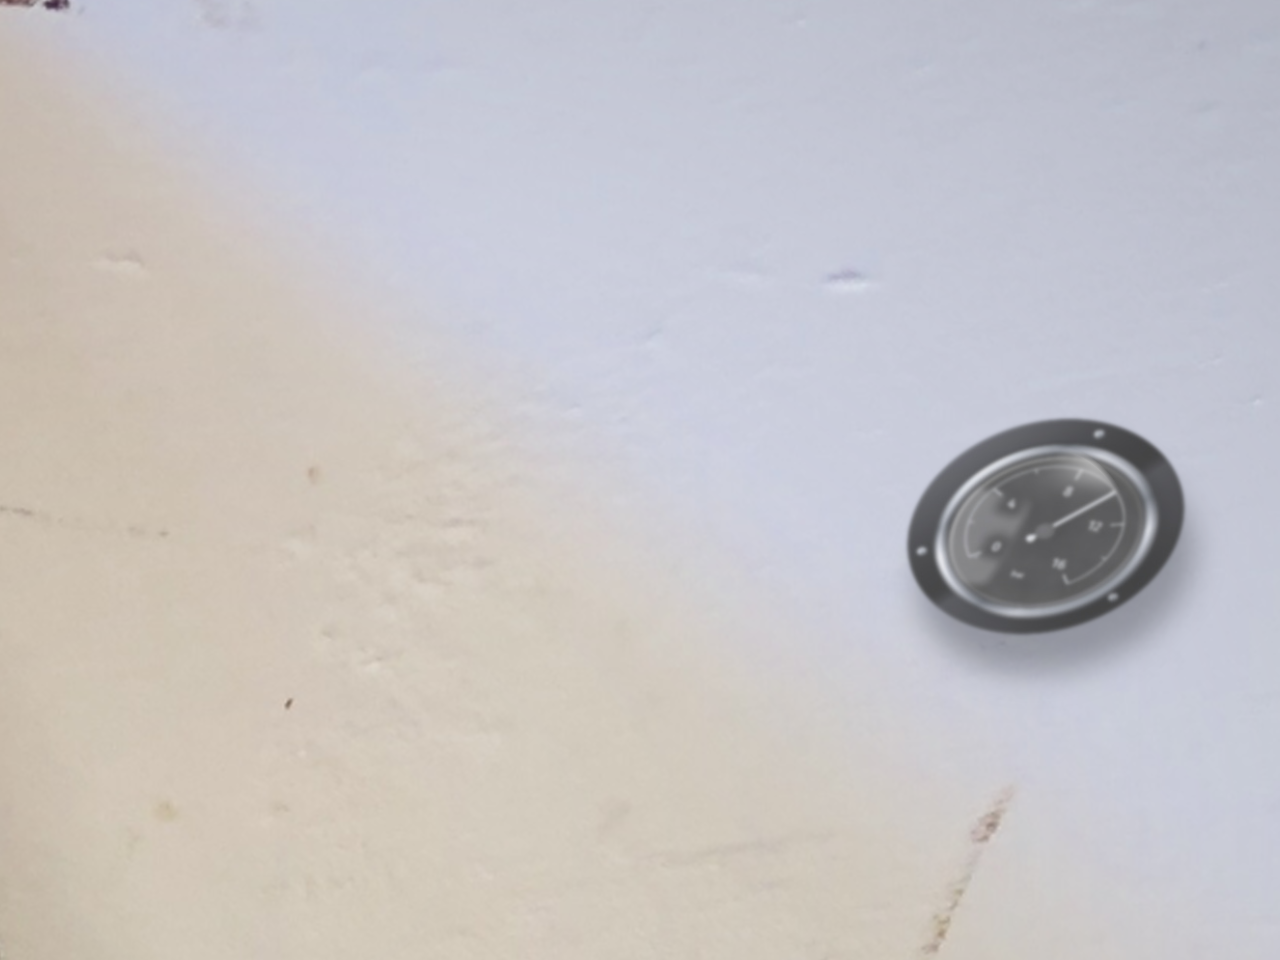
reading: 10 bar
